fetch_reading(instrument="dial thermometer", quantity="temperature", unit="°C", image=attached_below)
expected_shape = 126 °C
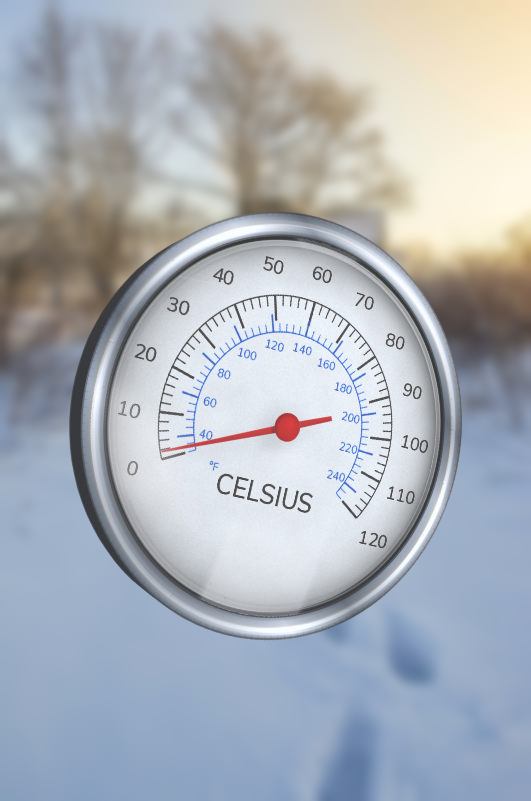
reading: 2 °C
